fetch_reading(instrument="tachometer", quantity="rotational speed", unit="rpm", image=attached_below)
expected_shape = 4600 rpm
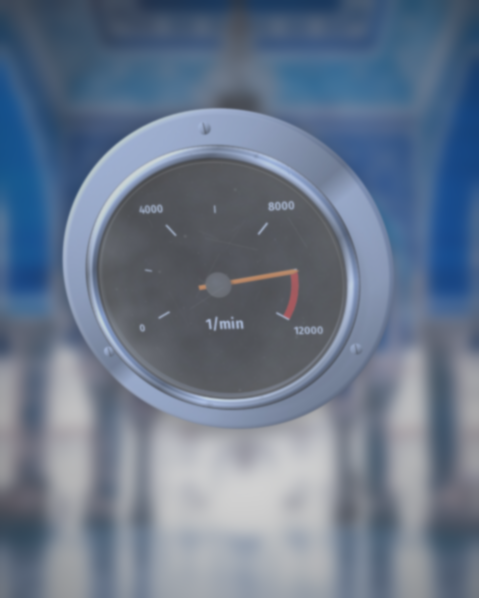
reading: 10000 rpm
